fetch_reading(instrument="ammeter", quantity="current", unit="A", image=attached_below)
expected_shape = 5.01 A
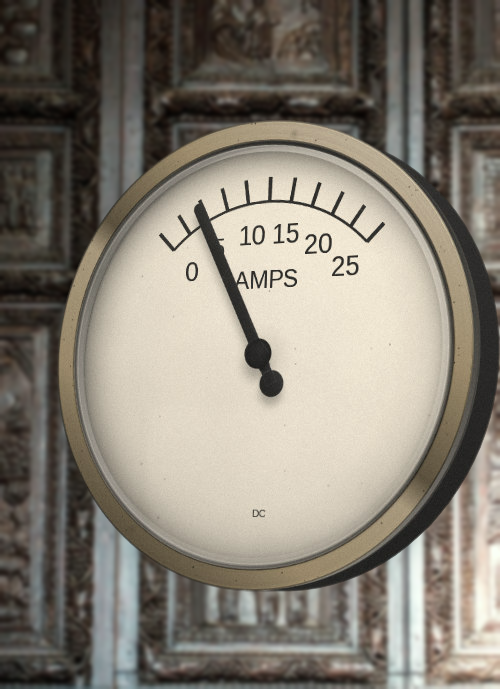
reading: 5 A
